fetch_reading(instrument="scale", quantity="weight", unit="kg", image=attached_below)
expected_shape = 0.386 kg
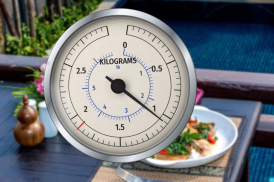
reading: 1.05 kg
